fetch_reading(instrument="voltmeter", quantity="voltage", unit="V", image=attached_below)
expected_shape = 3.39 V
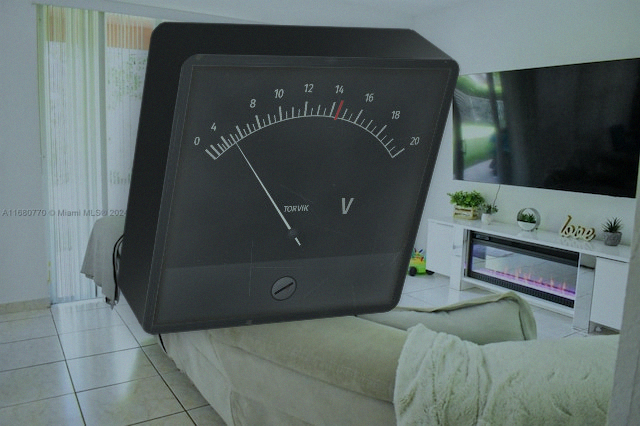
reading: 5 V
